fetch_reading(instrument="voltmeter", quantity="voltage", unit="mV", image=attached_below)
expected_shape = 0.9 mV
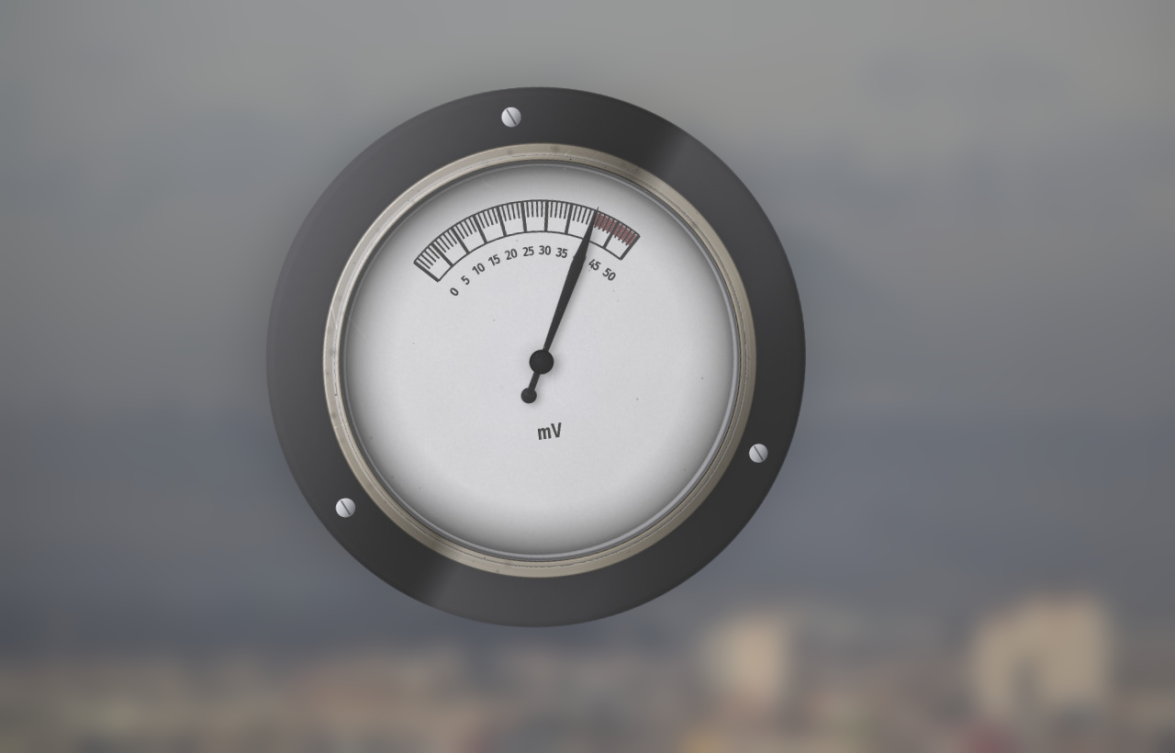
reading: 40 mV
